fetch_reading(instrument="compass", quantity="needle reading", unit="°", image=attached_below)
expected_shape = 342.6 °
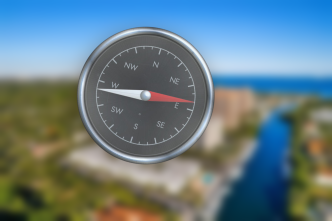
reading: 80 °
